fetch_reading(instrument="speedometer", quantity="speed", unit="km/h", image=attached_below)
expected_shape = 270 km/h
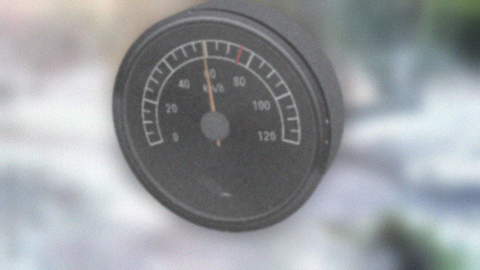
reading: 60 km/h
